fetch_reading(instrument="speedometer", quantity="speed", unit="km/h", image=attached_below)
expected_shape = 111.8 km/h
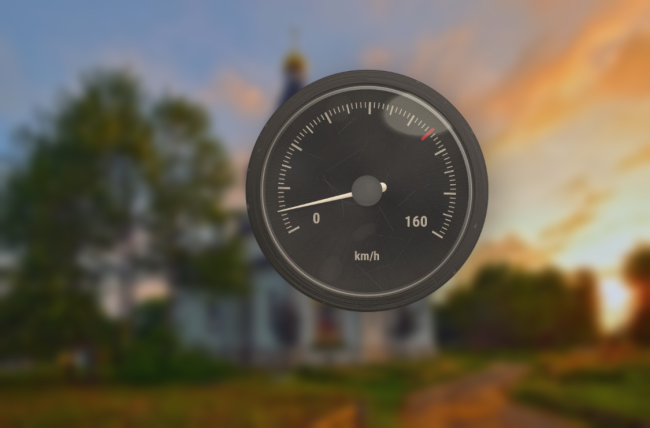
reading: 10 km/h
